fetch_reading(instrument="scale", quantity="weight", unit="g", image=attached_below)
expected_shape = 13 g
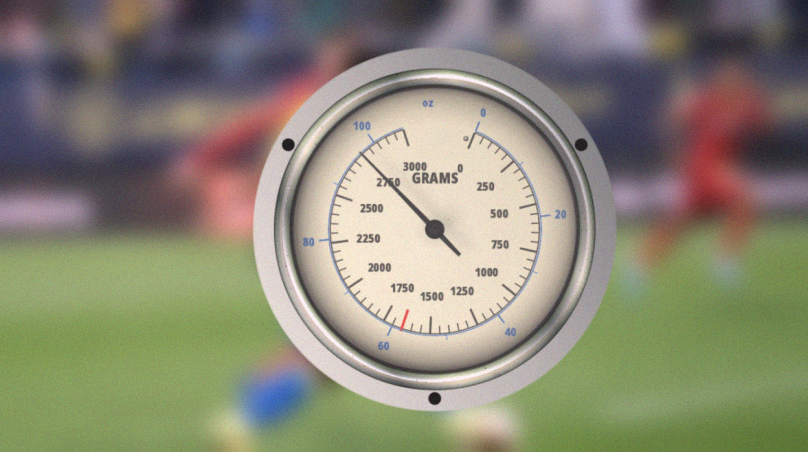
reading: 2750 g
